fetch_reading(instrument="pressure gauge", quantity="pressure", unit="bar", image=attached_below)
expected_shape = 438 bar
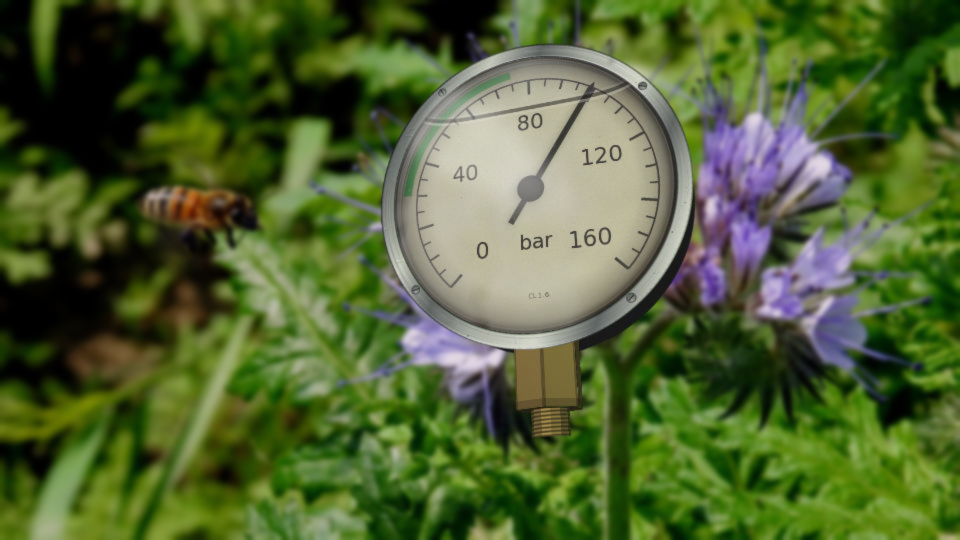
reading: 100 bar
